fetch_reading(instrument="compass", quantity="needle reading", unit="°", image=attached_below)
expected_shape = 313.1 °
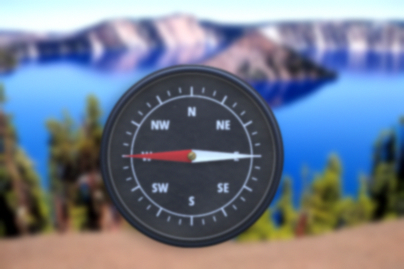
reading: 270 °
